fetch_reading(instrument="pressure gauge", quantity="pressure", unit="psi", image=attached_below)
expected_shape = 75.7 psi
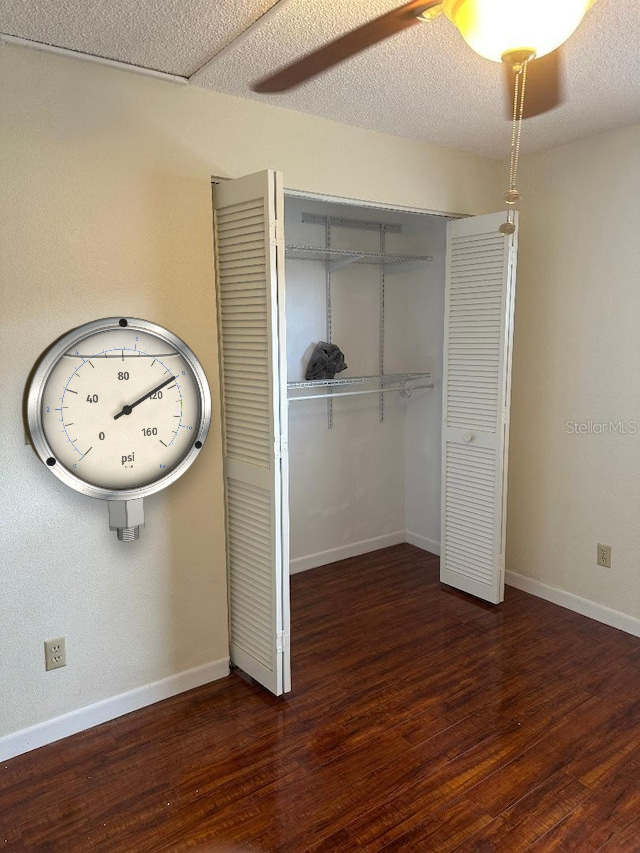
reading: 115 psi
